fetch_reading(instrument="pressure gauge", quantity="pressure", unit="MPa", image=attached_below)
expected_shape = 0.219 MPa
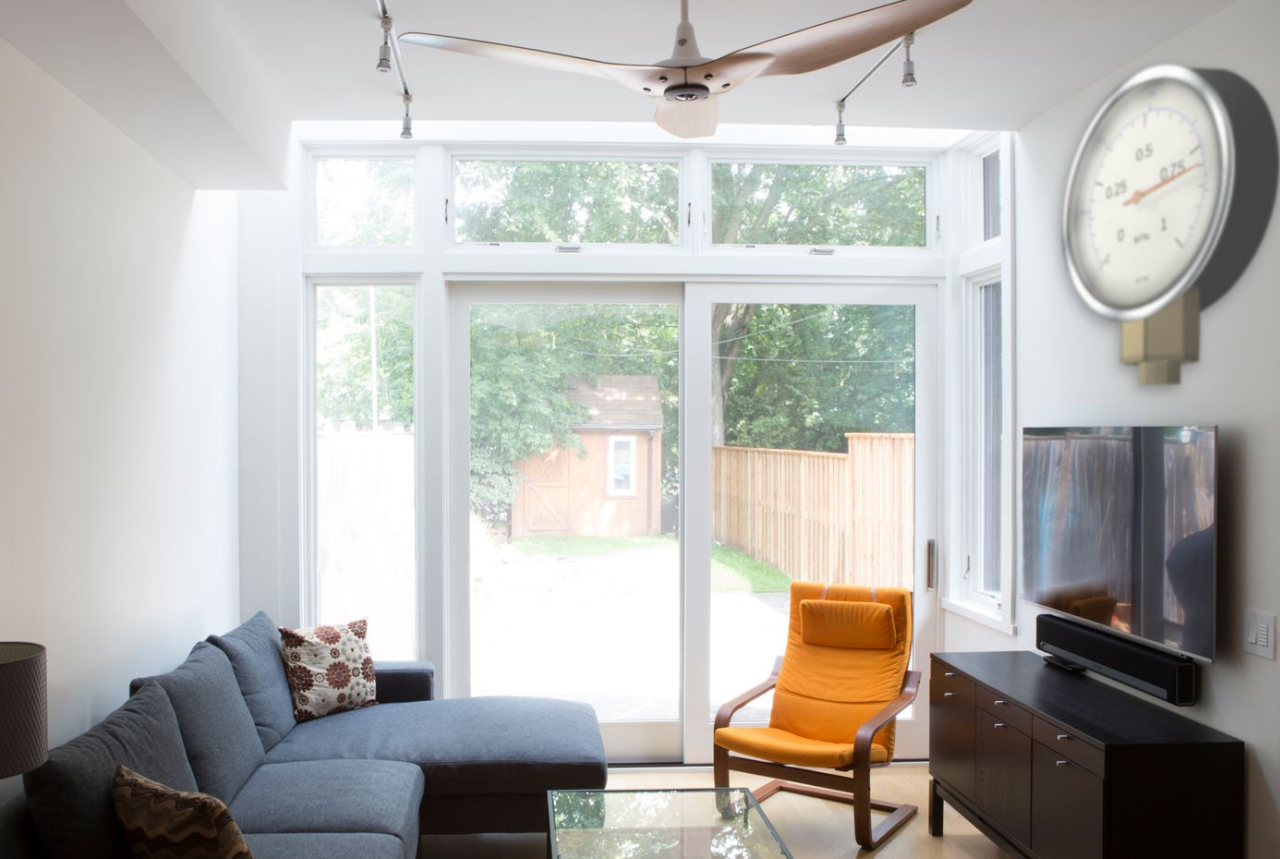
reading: 0.8 MPa
